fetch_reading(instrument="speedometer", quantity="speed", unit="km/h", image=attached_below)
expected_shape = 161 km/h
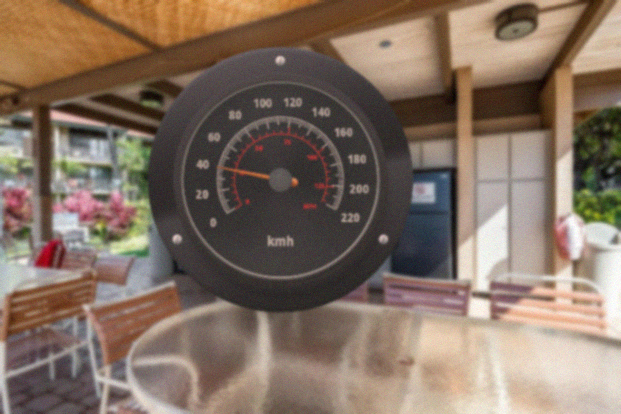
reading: 40 km/h
